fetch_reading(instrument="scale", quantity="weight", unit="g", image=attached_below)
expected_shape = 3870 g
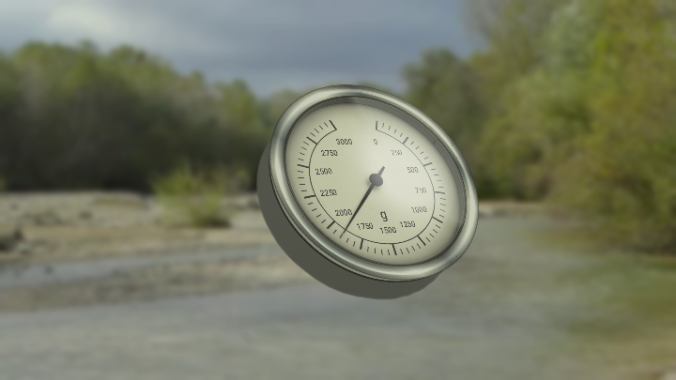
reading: 1900 g
